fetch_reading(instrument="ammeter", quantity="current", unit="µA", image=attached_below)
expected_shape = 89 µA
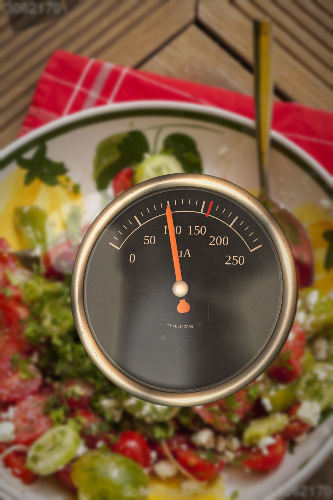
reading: 100 µA
